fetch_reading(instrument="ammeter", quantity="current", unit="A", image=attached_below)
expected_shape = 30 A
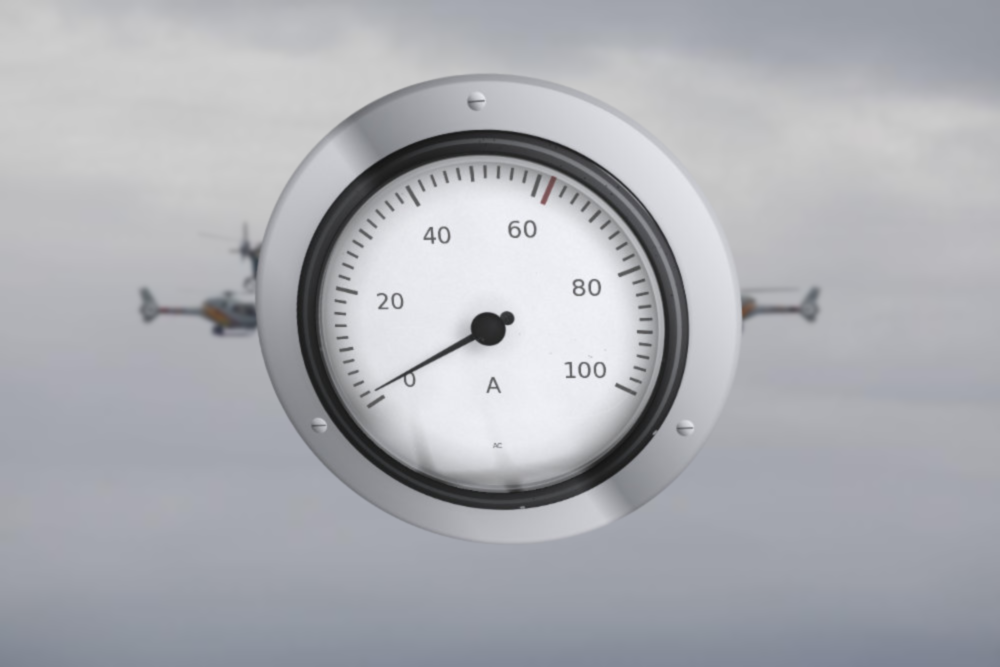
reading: 2 A
